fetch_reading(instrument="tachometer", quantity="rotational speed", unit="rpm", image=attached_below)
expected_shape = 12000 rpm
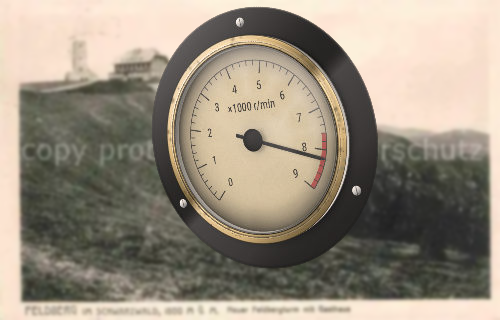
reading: 8200 rpm
